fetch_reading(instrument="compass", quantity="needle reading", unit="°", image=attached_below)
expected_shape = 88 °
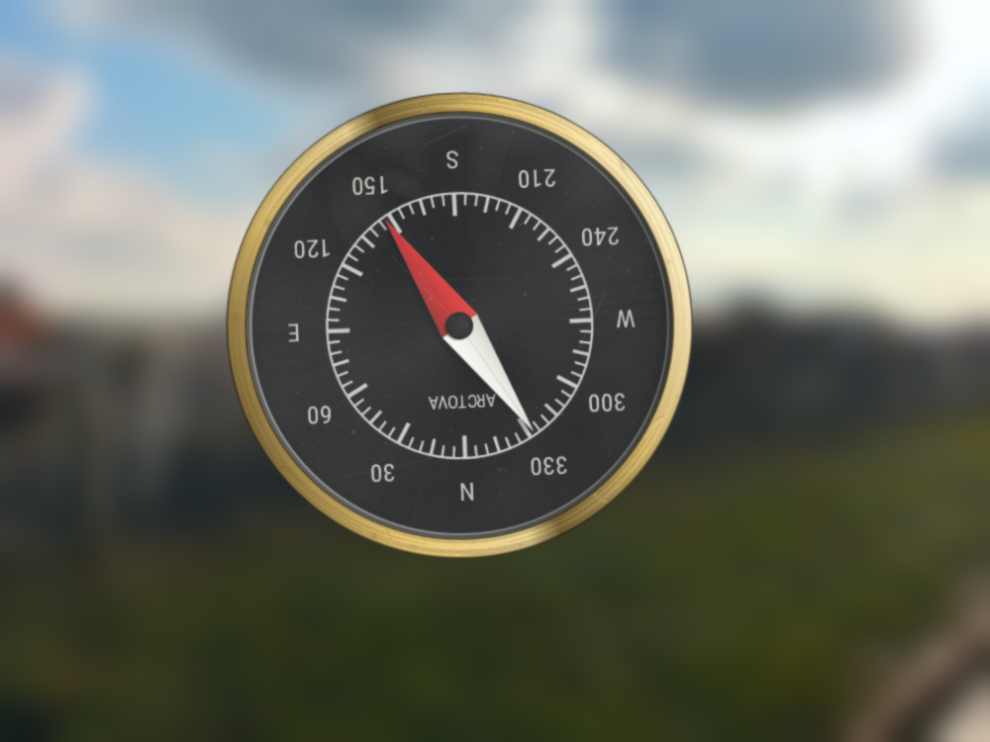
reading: 147.5 °
